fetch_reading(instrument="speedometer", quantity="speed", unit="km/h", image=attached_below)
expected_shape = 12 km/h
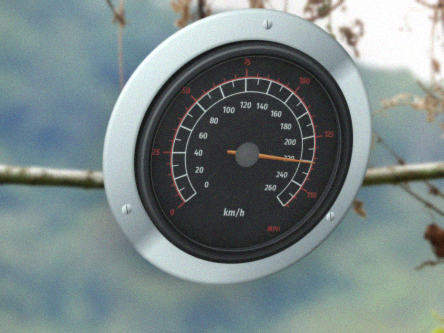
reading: 220 km/h
